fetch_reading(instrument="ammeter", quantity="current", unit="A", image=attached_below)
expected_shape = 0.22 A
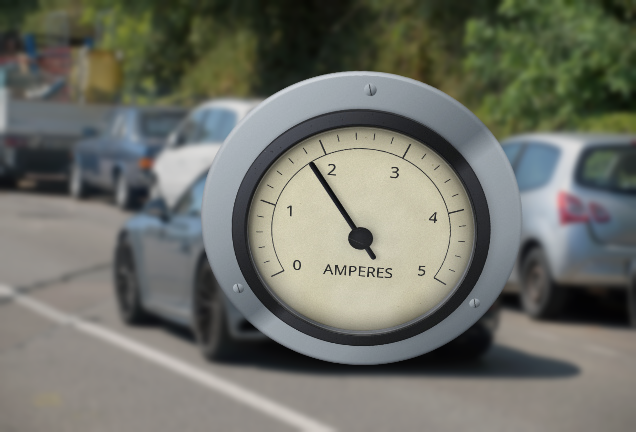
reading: 1.8 A
